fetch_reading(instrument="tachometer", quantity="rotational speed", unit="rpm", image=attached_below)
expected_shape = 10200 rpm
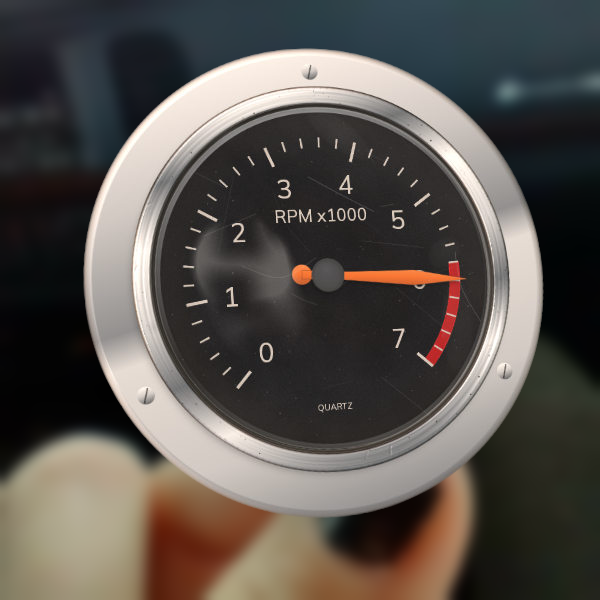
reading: 6000 rpm
